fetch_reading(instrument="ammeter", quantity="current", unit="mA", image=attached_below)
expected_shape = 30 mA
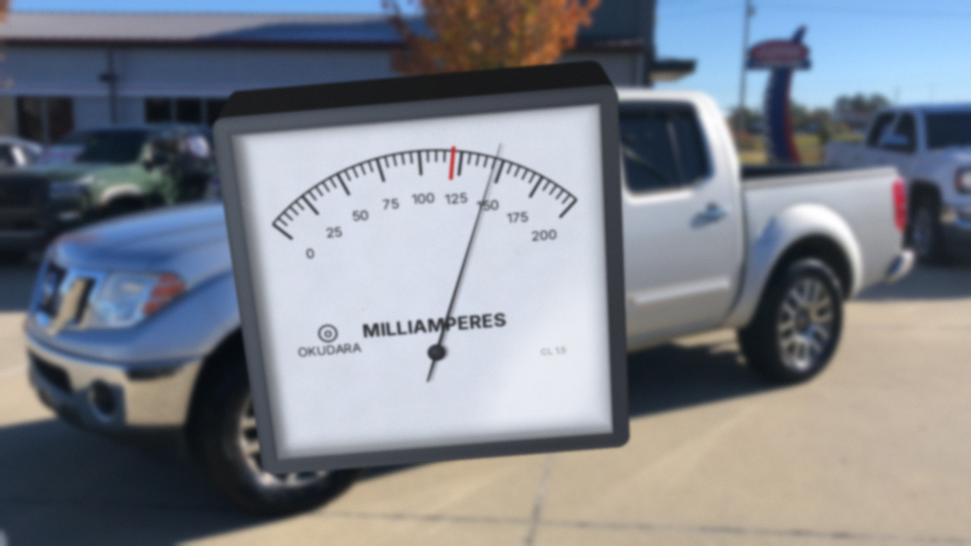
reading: 145 mA
